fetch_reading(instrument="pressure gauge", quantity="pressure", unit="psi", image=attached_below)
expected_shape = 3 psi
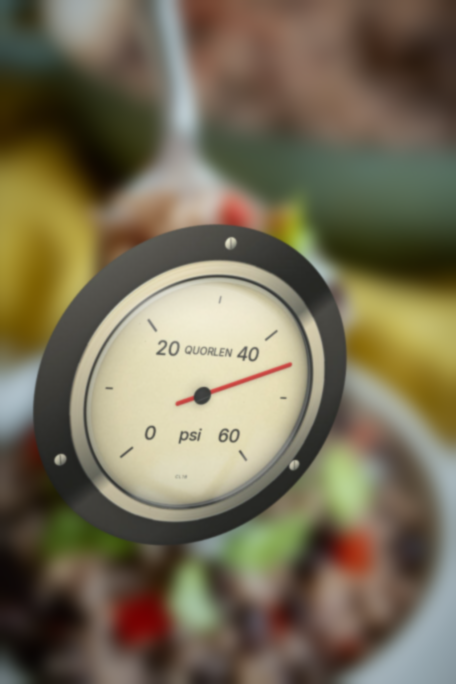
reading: 45 psi
